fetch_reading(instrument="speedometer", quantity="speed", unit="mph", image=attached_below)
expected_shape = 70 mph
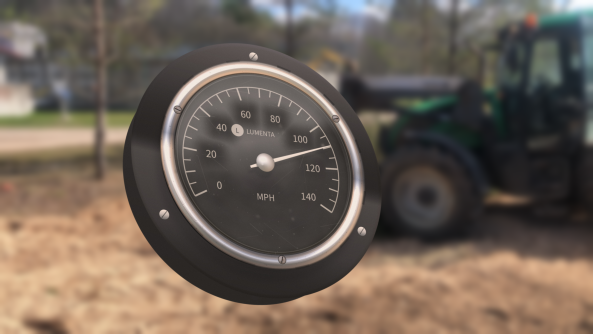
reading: 110 mph
